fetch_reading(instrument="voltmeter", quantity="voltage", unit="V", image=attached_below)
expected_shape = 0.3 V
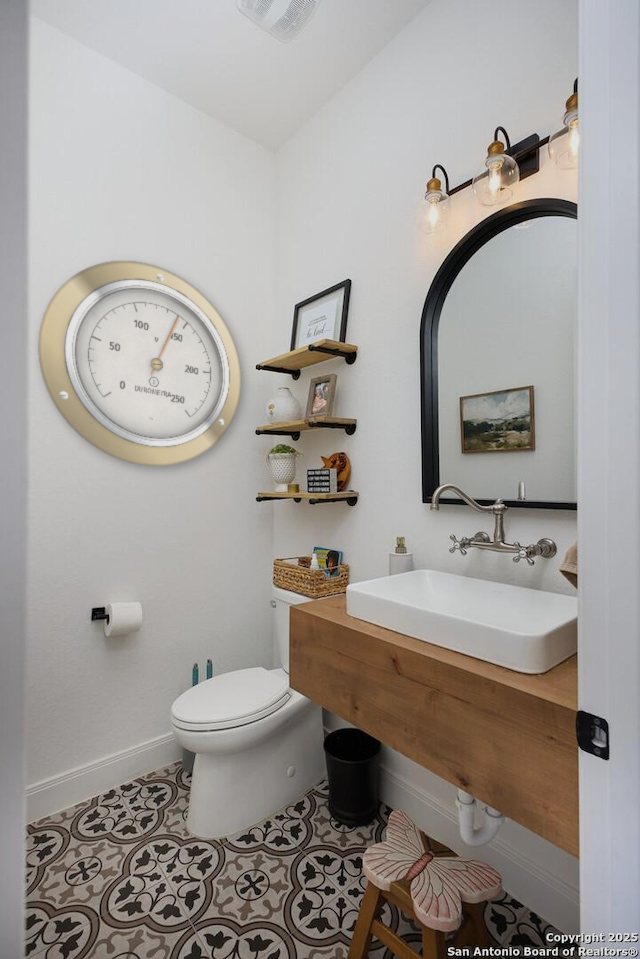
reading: 140 V
